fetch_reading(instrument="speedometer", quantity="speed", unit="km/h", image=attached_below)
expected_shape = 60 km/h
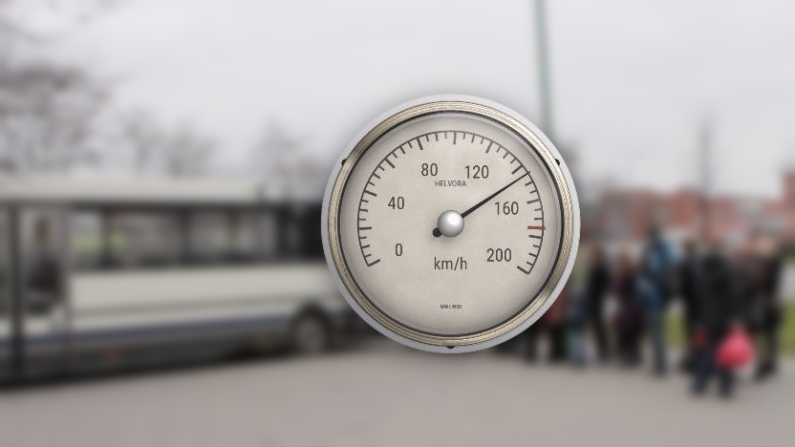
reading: 145 km/h
